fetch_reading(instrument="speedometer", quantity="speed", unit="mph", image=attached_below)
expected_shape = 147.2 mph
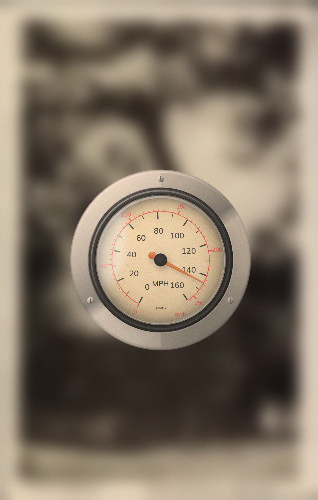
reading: 145 mph
